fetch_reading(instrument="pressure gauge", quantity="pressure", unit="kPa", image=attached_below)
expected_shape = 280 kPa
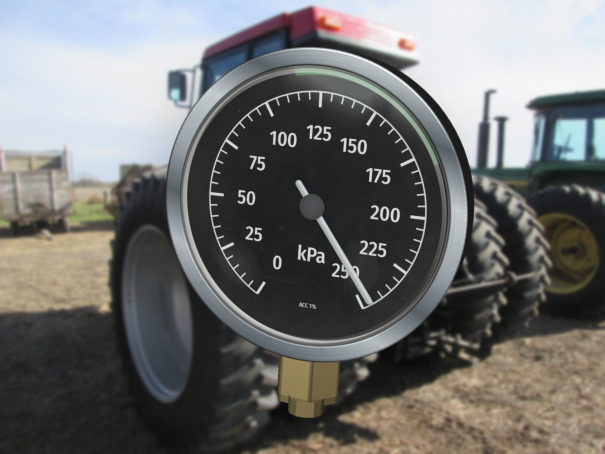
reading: 245 kPa
